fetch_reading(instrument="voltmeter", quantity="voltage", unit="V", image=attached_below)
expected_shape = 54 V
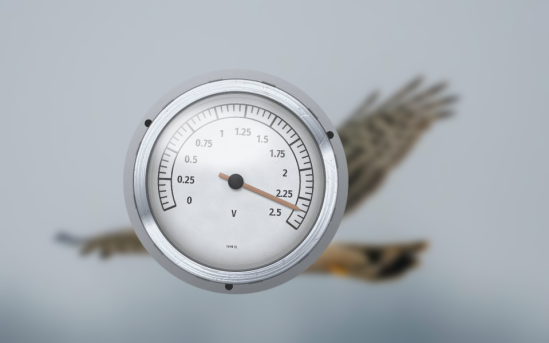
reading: 2.35 V
